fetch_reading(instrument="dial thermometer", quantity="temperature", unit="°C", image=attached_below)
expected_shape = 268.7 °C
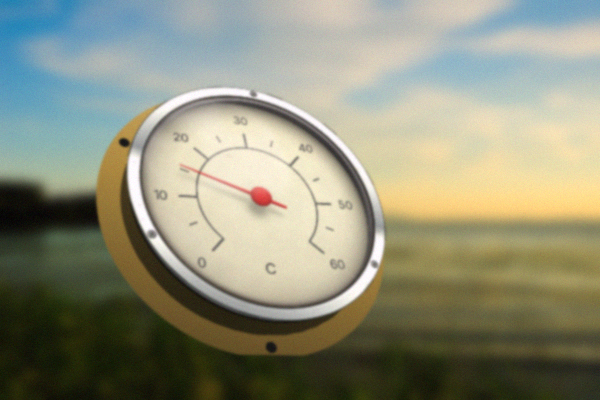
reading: 15 °C
